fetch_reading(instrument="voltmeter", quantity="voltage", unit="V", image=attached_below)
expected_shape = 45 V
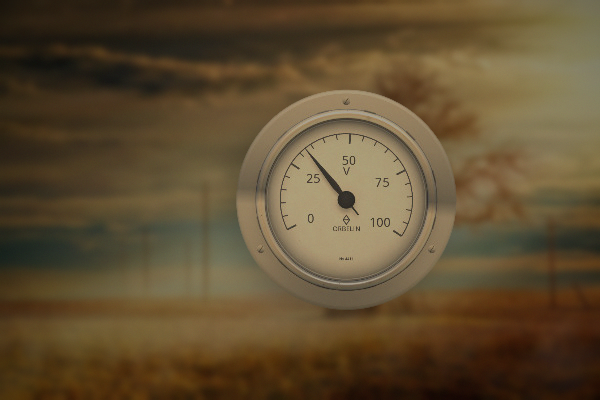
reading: 32.5 V
